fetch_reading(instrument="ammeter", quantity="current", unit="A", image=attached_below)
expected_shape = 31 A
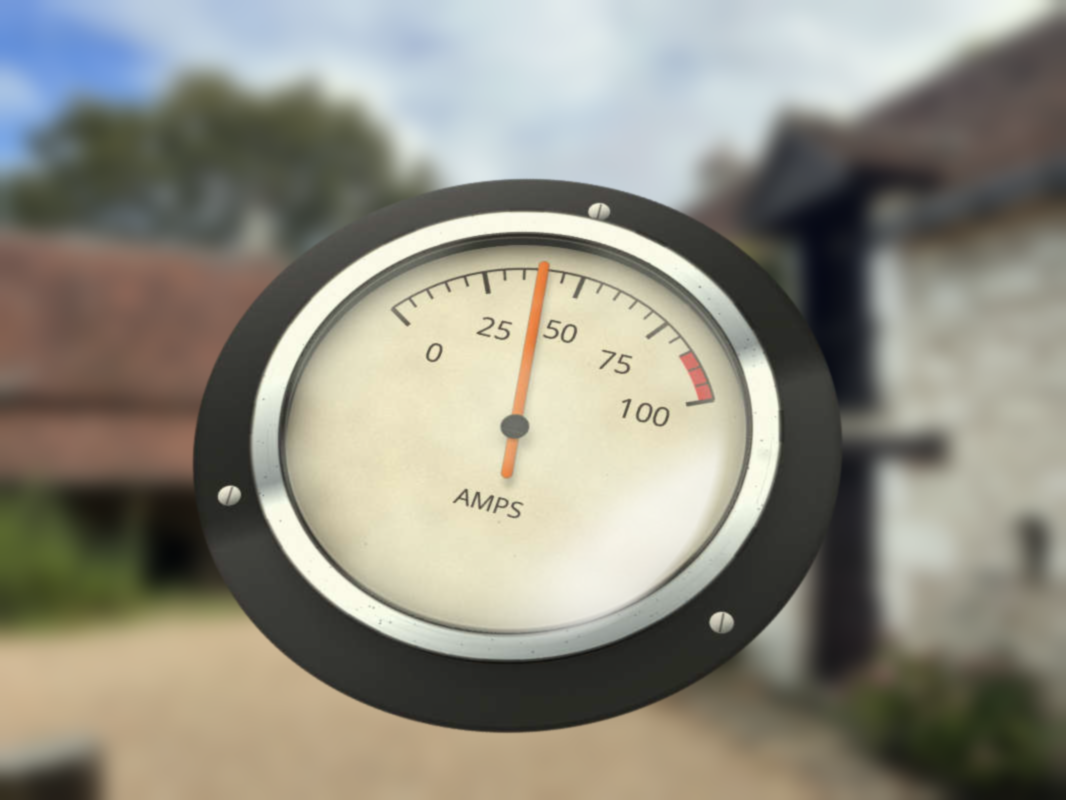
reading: 40 A
